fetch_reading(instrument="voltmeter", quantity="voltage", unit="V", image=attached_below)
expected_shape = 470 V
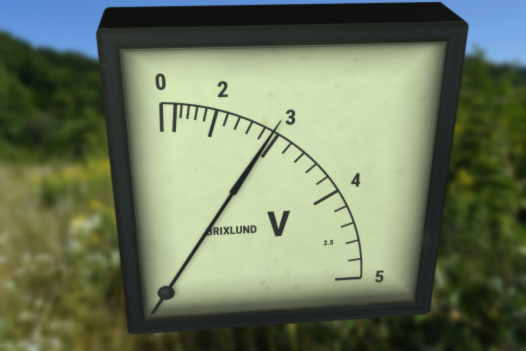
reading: 2.9 V
